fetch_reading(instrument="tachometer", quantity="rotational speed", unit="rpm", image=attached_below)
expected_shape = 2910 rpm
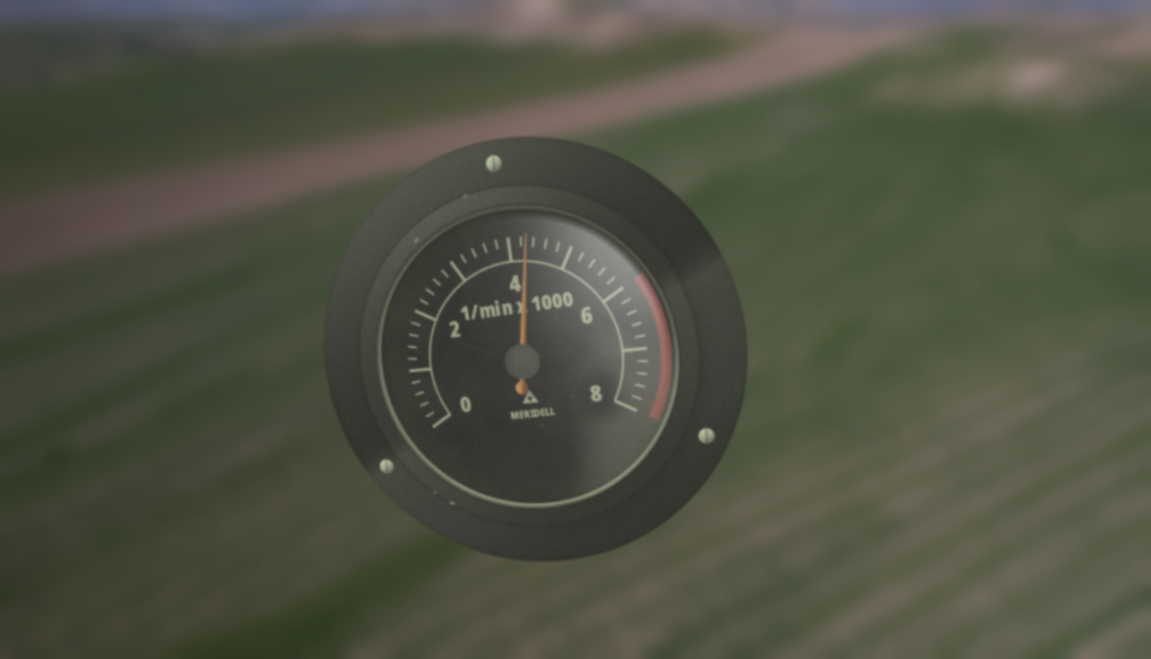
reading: 4300 rpm
